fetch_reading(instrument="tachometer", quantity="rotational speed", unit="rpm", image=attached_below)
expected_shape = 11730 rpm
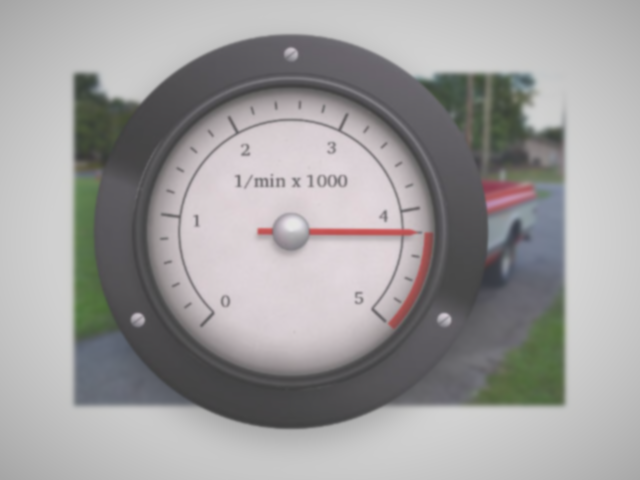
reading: 4200 rpm
